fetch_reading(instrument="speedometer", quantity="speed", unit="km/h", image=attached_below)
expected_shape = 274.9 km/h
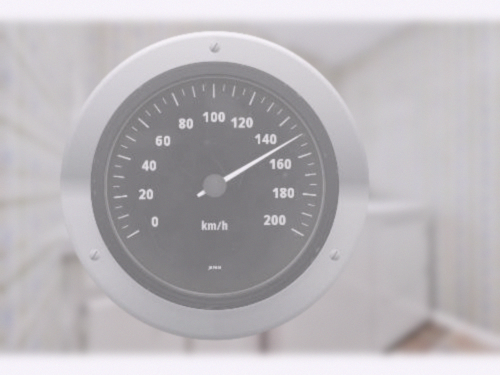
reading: 150 km/h
